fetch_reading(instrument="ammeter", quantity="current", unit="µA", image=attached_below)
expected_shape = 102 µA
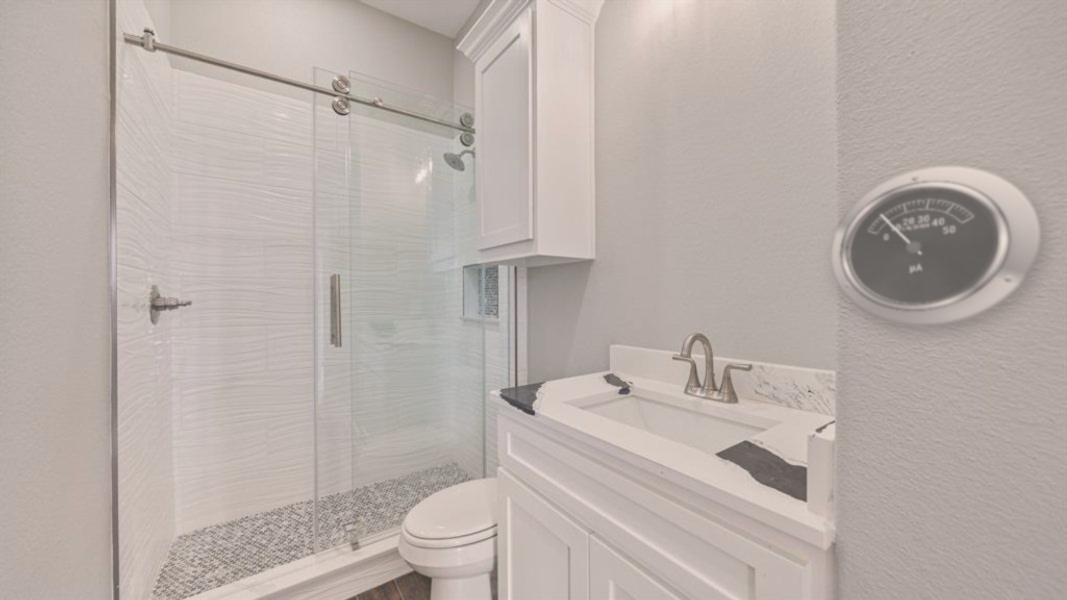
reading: 10 µA
